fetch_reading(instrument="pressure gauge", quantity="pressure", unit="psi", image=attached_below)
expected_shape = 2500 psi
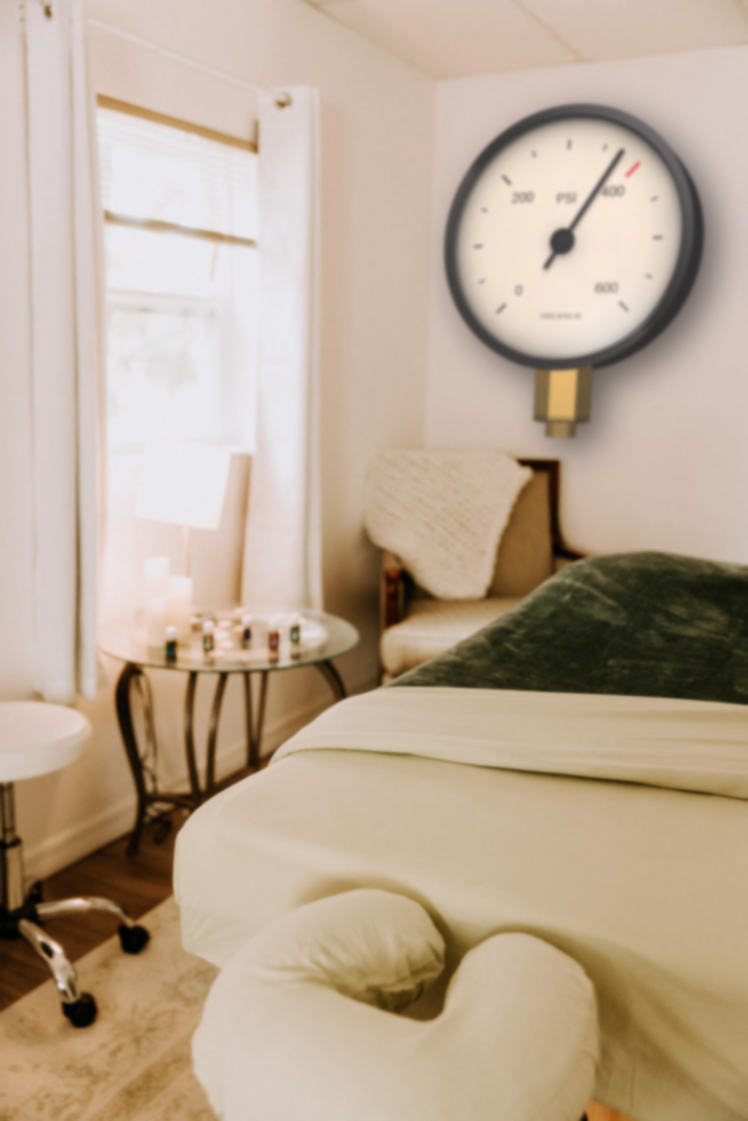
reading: 375 psi
